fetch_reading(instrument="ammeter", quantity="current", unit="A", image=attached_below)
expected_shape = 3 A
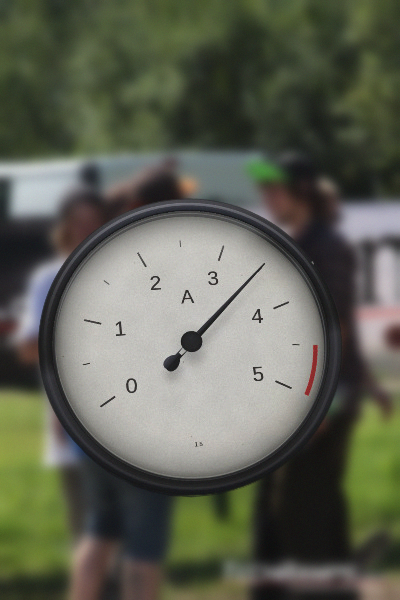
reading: 3.5 A
